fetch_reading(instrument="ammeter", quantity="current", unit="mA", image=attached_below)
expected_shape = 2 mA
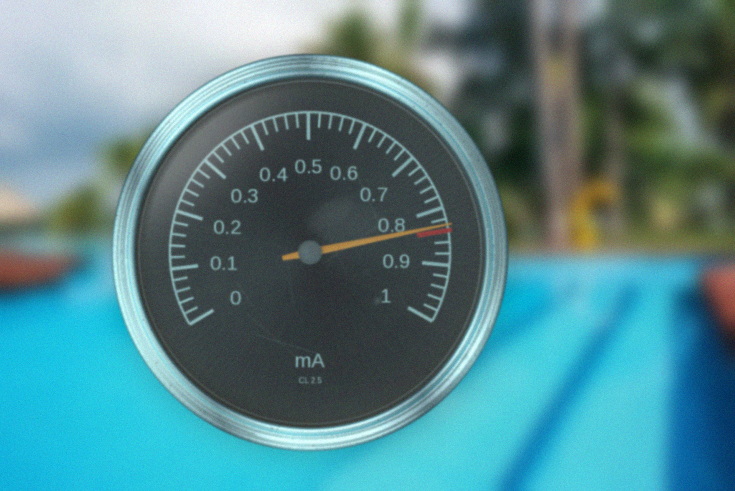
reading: 0.83 mA
